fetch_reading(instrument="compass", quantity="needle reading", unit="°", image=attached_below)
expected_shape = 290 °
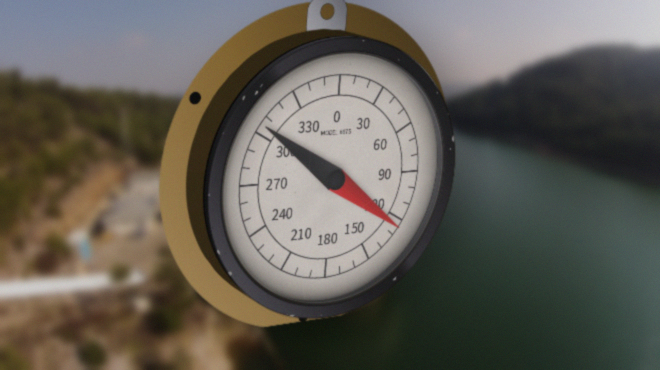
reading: 125 °
